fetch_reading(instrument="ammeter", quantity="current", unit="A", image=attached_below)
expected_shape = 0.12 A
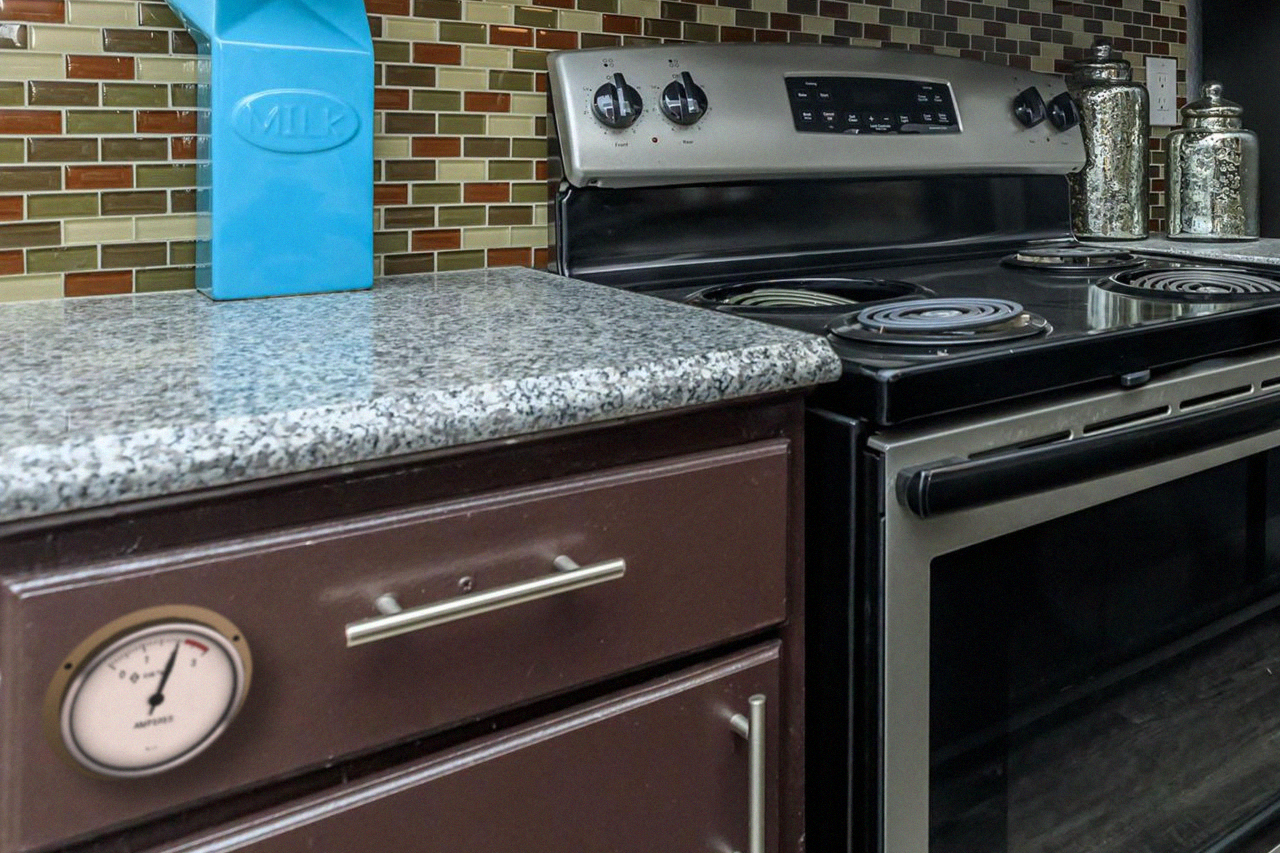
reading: 2 A
